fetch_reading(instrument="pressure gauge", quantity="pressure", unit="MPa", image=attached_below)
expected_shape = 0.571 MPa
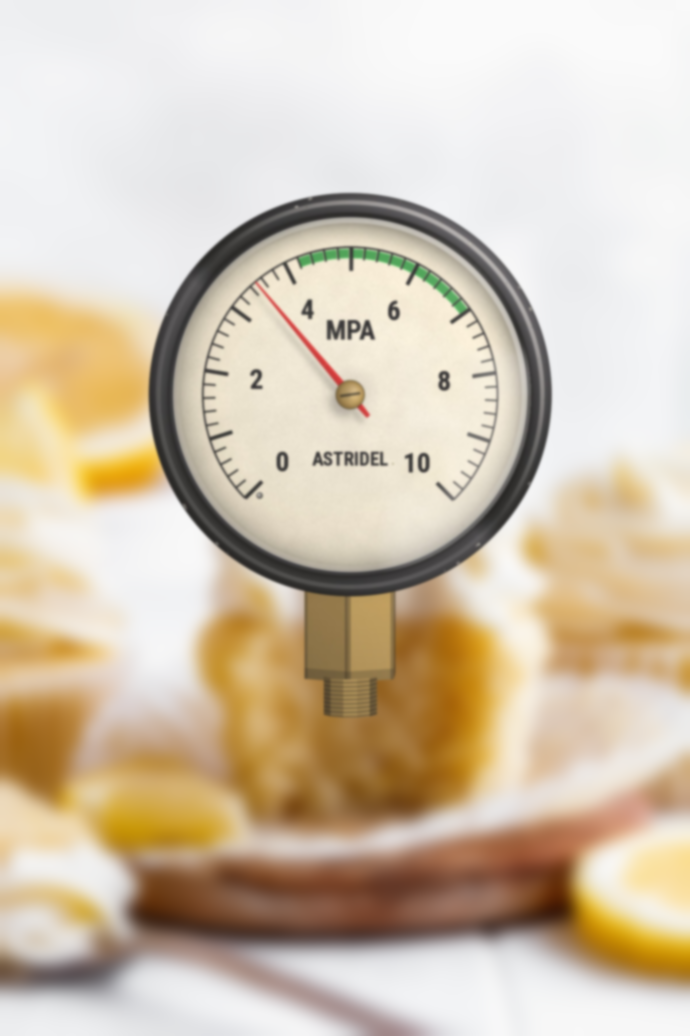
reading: 3.5 MPa
